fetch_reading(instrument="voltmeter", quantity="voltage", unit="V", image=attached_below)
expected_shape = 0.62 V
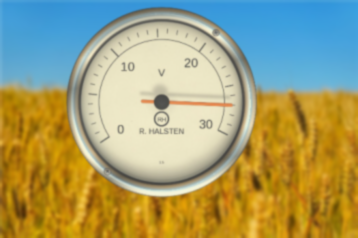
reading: 27 V
